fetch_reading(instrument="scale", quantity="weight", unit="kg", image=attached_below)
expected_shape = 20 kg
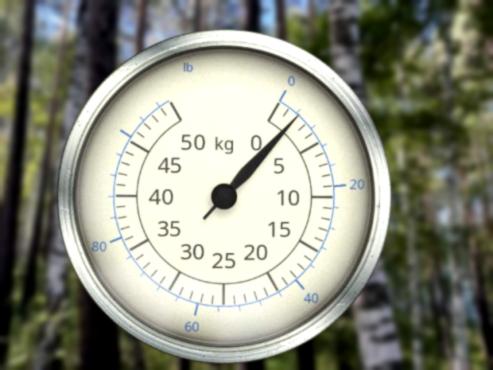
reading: 2 kg
